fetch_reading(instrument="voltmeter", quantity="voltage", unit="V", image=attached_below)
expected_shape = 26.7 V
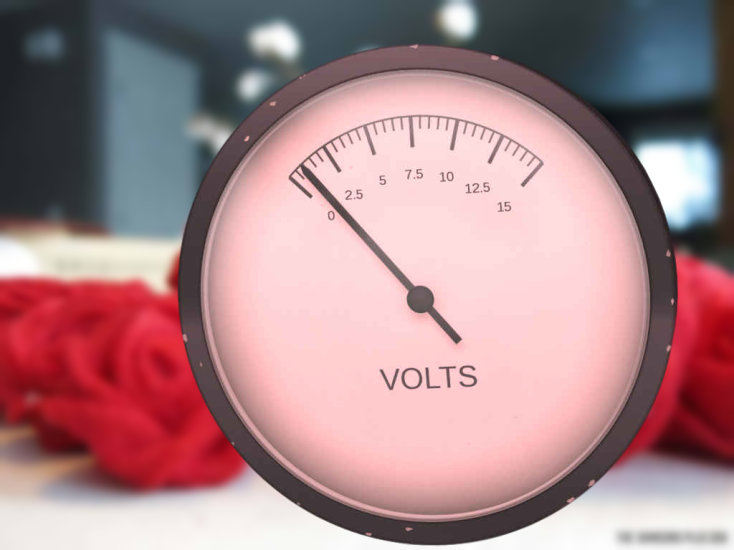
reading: 1 V
